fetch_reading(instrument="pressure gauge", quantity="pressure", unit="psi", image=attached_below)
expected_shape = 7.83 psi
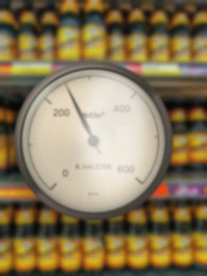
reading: 250 psi
